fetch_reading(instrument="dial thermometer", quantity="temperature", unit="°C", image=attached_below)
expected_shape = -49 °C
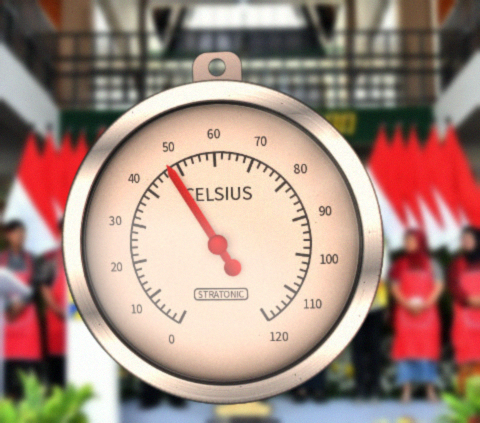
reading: 48 °C
